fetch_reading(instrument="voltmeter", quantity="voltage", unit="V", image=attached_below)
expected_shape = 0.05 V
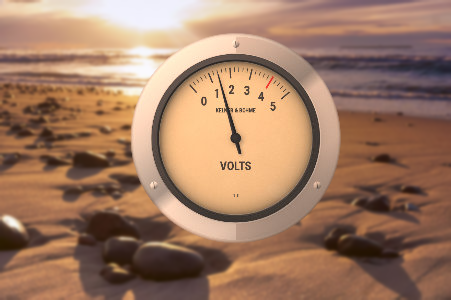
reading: 1.4 V
